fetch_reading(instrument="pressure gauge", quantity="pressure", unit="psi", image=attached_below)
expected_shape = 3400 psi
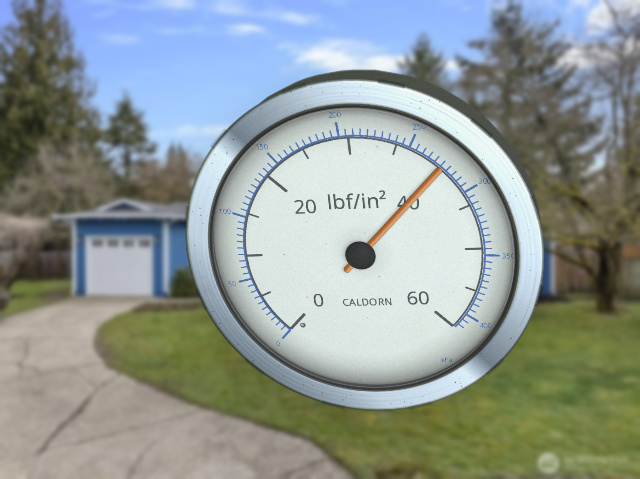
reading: 40 psi
